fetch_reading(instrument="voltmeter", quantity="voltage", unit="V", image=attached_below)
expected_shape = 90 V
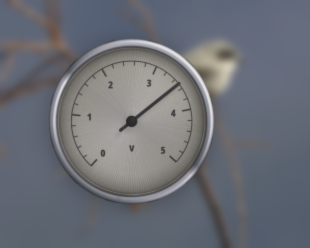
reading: 3.5 V
